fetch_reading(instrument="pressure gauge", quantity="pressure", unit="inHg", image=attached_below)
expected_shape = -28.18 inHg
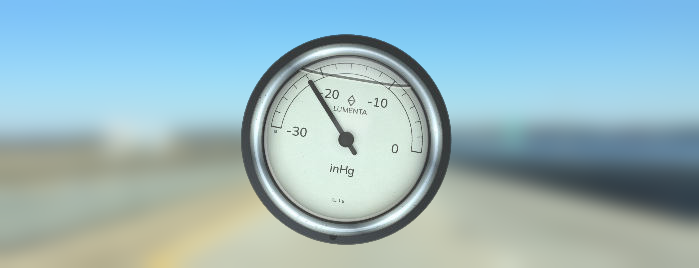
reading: -22 inHg
